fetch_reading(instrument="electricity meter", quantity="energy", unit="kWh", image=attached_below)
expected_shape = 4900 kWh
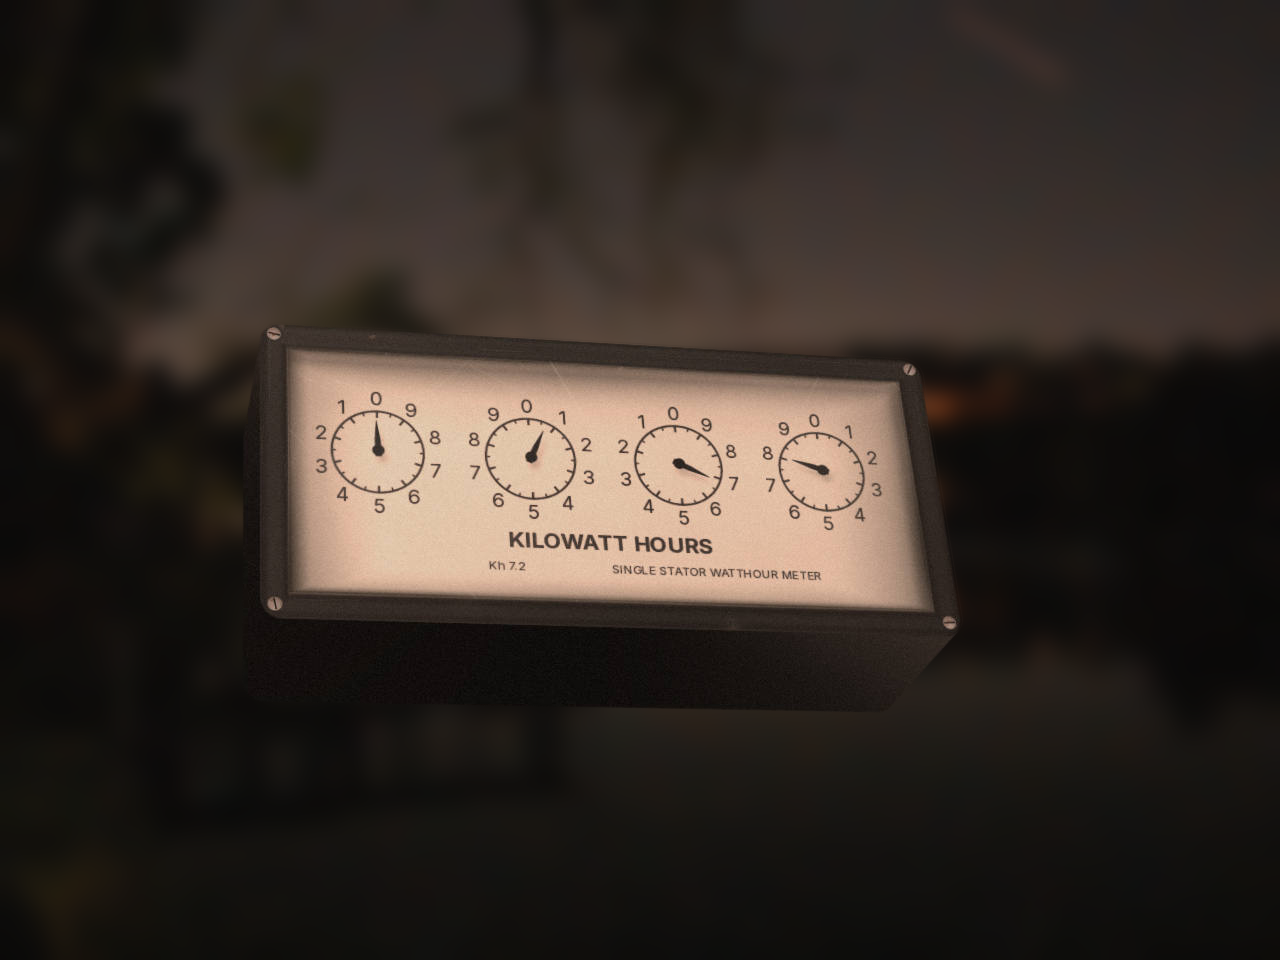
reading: 68 kWh
